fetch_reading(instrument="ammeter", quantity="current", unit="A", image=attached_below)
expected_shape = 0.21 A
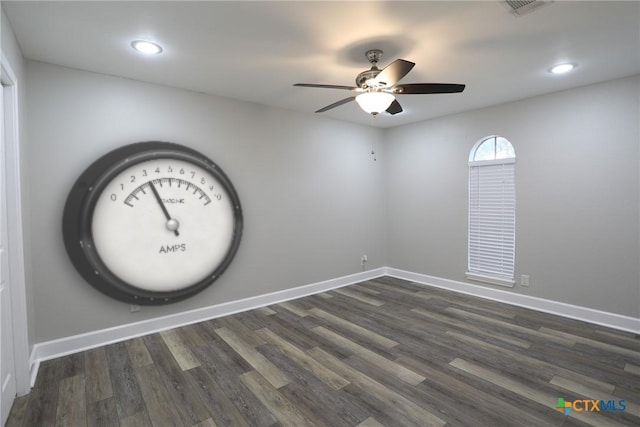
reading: 3 A
